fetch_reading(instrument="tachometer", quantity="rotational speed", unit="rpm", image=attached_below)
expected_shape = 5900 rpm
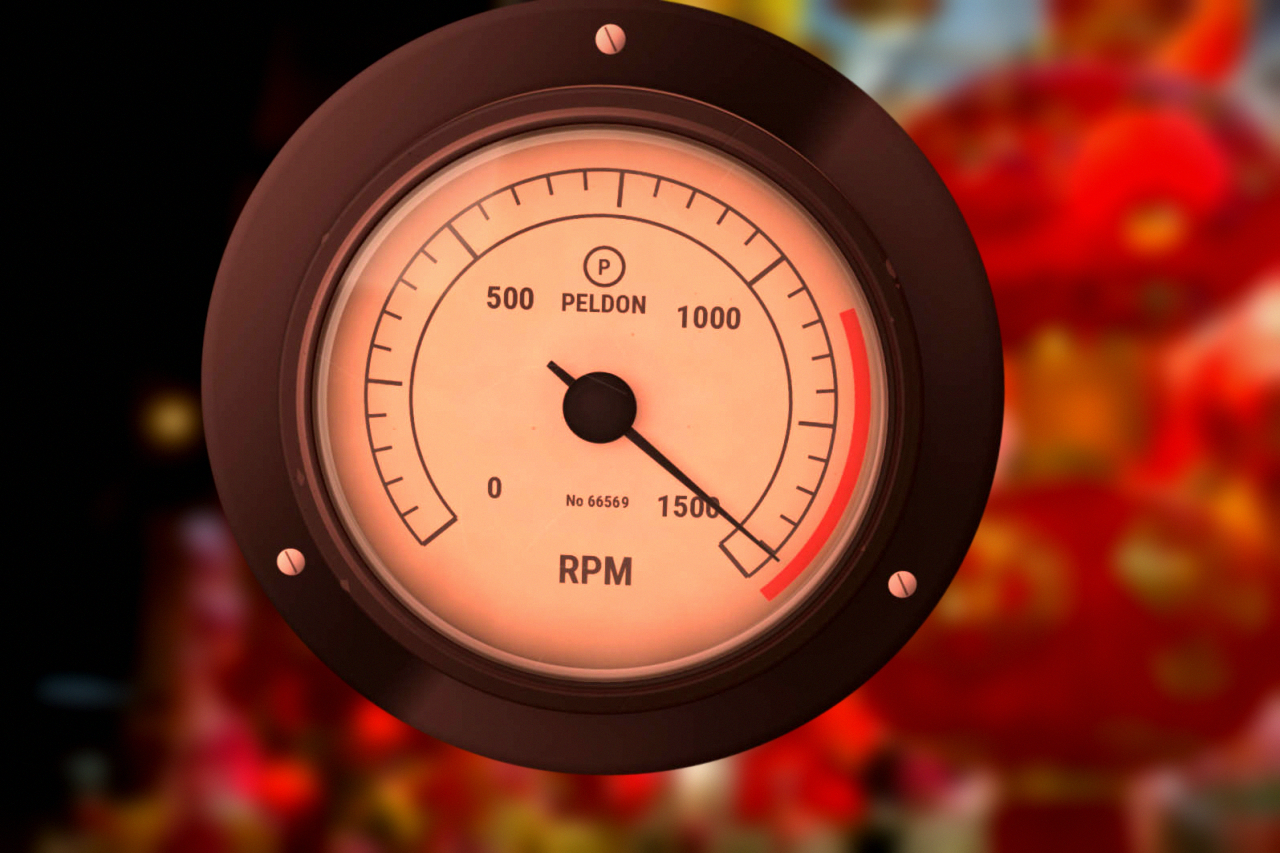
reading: 1450 rpm
